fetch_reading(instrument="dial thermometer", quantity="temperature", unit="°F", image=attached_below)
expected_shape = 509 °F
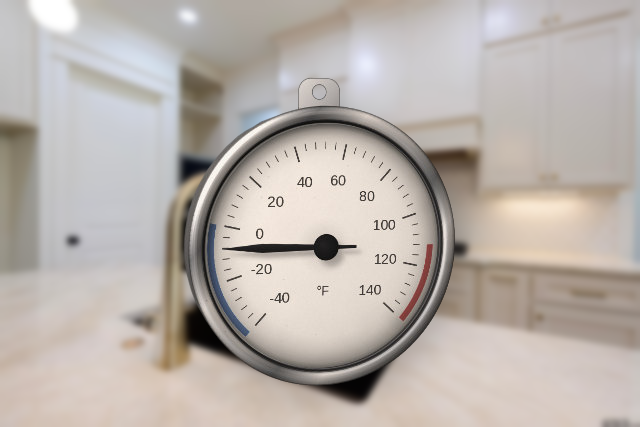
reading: -8 °F
